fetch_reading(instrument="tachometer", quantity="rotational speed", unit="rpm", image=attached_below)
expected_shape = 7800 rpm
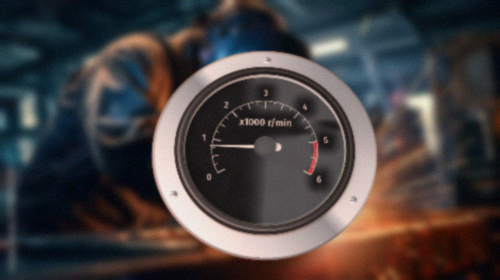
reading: 750 rpm
